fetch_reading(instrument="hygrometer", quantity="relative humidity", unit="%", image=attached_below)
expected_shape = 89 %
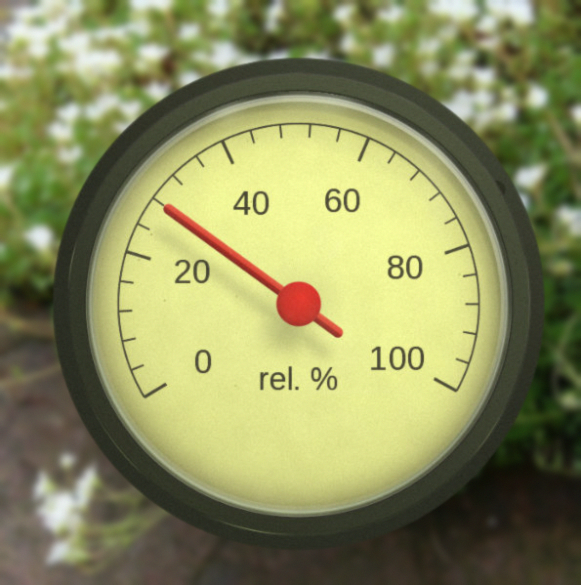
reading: 28 %
